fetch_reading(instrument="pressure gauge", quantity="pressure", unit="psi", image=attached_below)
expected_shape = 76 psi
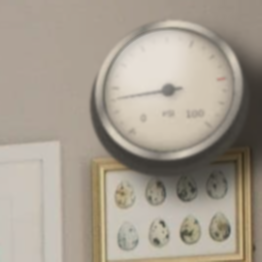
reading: 15 psi
